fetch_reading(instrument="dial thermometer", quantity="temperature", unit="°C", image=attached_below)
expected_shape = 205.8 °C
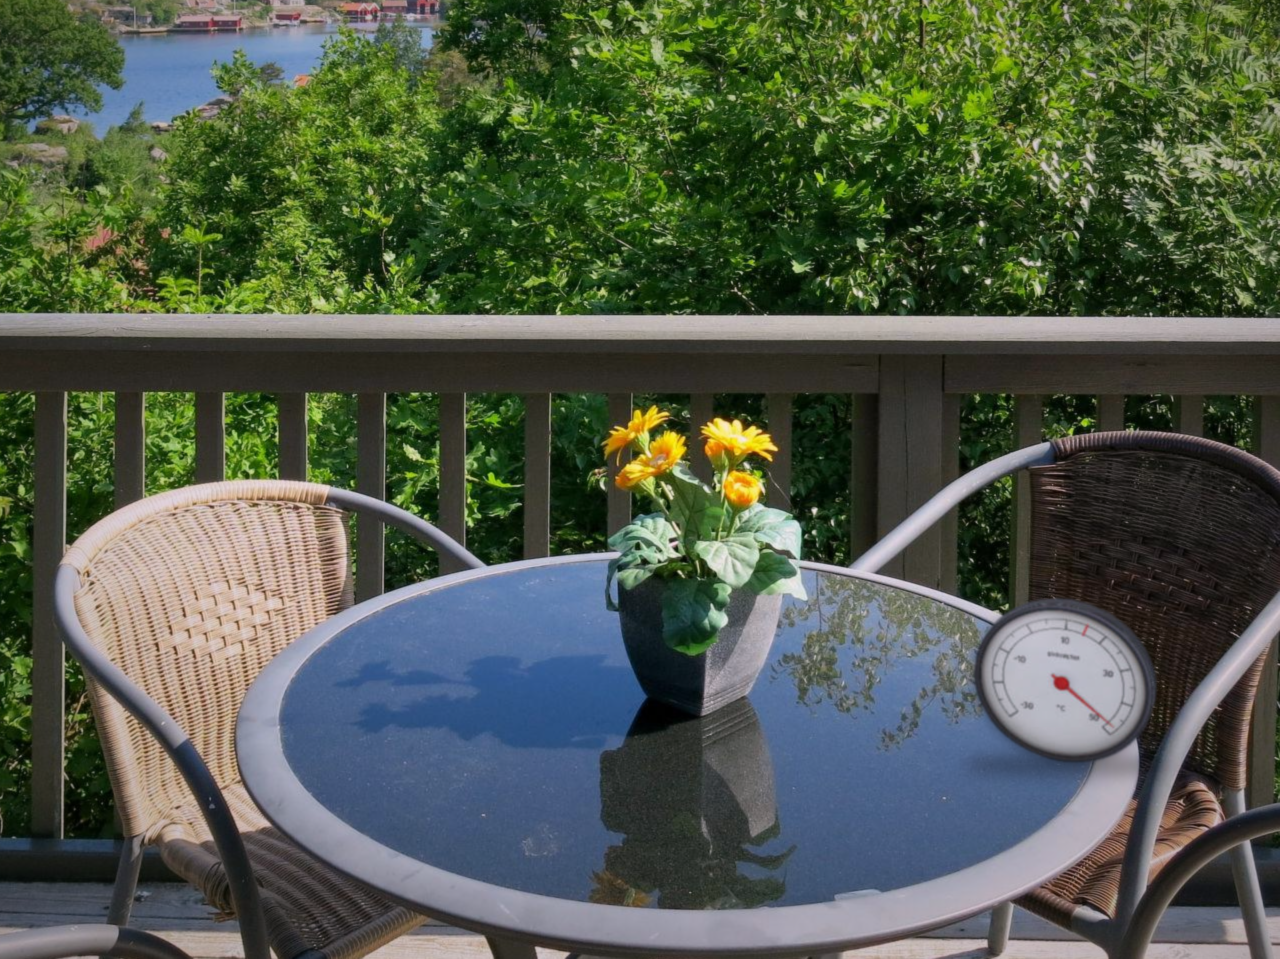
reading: 47.5 °C
